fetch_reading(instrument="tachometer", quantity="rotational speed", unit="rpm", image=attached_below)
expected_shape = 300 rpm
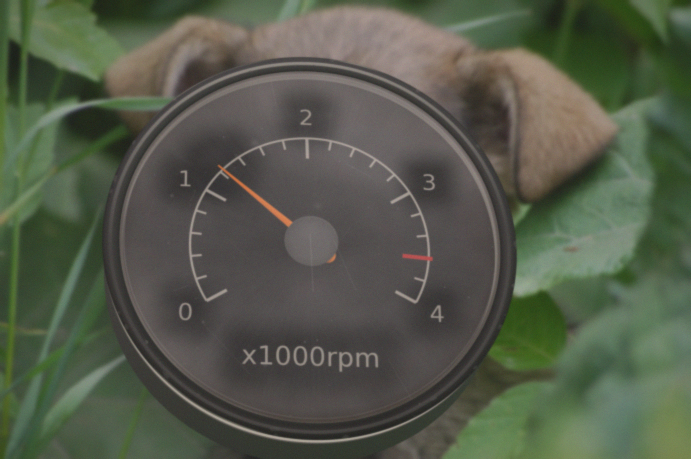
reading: 1200 rpm
